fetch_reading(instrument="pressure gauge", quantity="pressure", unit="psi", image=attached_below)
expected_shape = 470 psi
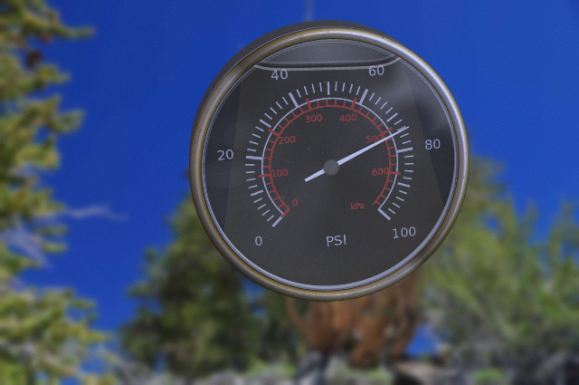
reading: 74 psi
